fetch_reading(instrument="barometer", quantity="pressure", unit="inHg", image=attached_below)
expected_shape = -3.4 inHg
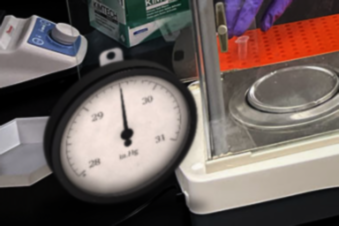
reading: 29.5 inHg
